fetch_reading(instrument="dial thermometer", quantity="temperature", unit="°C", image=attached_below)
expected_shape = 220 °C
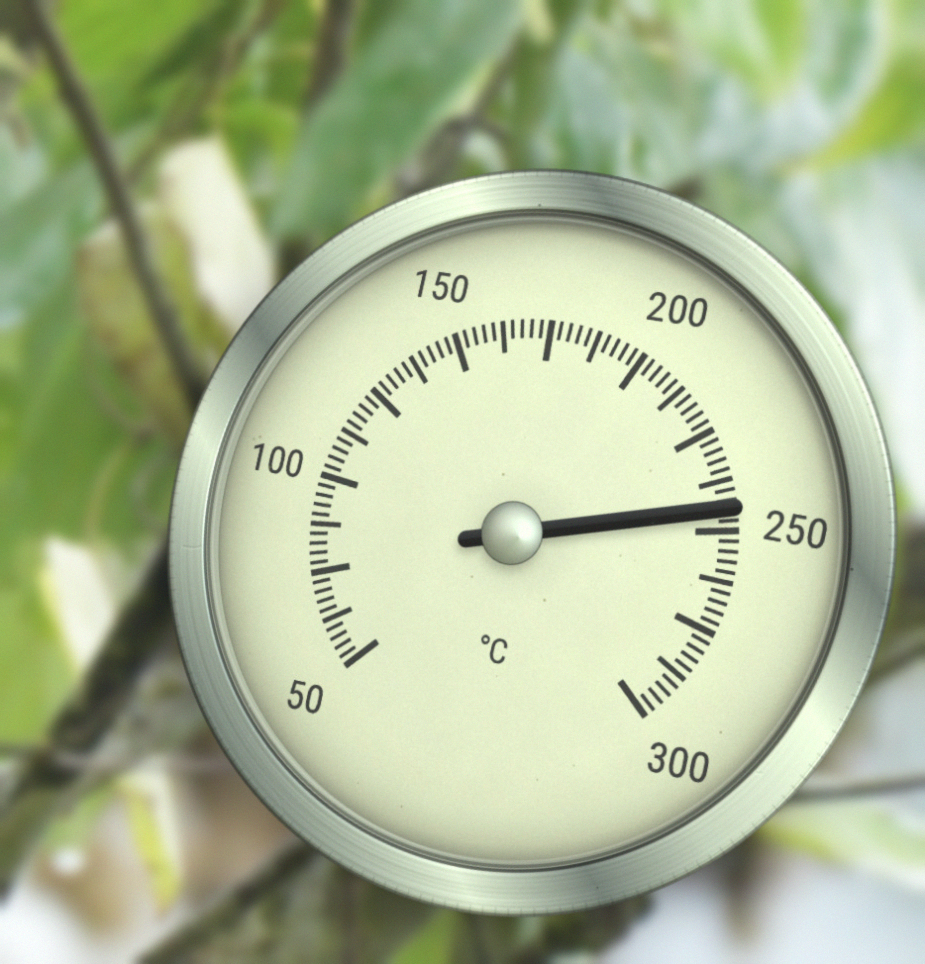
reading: 245 °C
